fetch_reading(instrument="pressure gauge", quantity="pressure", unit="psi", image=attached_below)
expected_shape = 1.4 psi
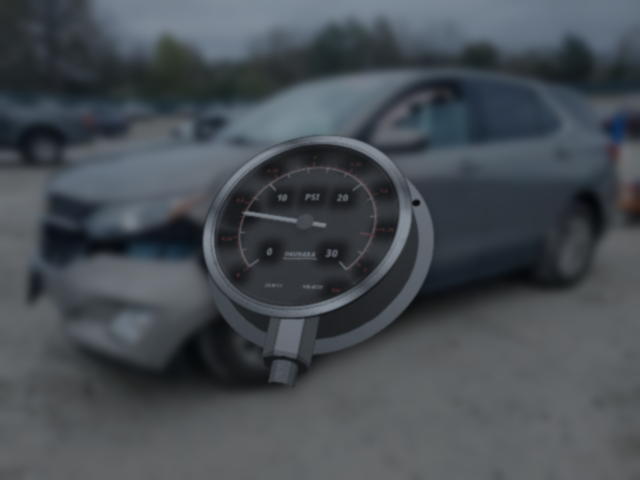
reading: 6 psi
